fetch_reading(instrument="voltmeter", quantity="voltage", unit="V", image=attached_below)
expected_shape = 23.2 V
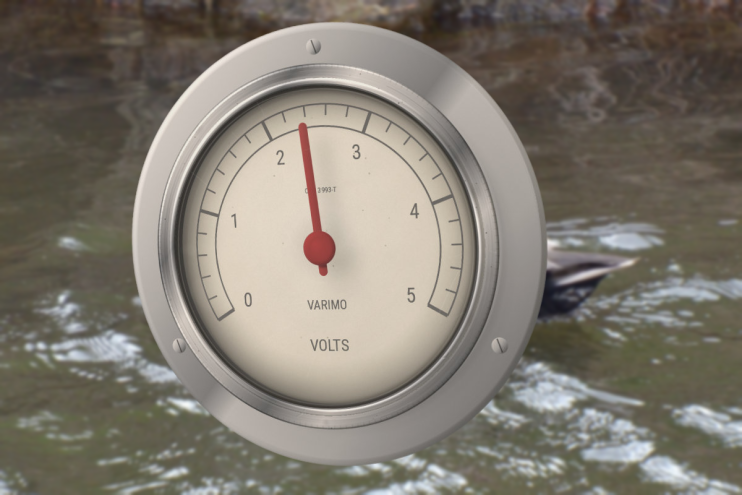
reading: 2.4 V
